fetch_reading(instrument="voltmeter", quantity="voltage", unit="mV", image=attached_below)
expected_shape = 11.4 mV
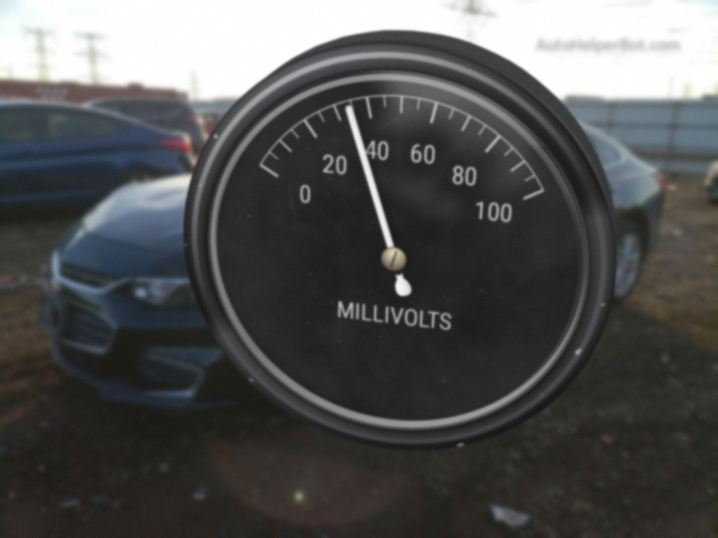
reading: 35 mV
